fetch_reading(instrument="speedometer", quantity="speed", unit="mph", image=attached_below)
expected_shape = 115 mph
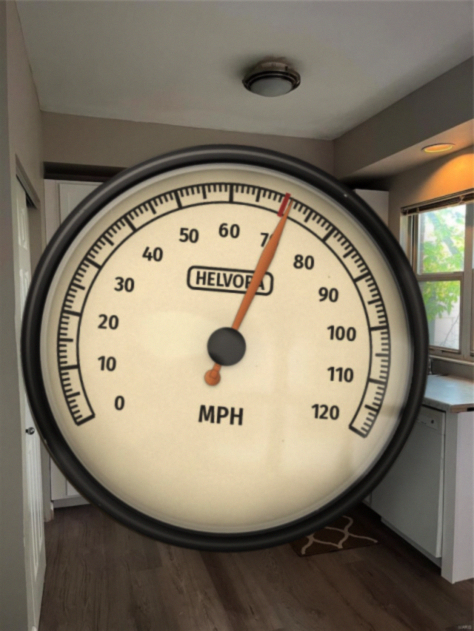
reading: 71 mph
